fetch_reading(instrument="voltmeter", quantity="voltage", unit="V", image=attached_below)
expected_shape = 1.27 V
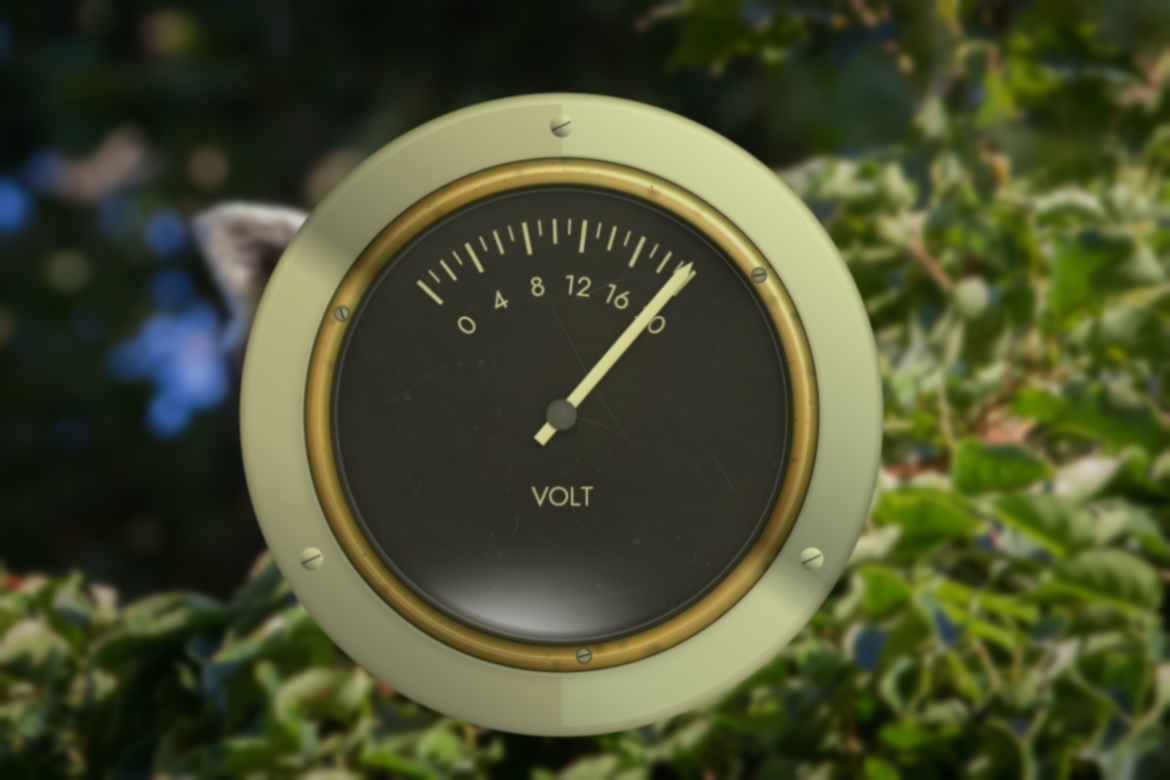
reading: 19.5 V
